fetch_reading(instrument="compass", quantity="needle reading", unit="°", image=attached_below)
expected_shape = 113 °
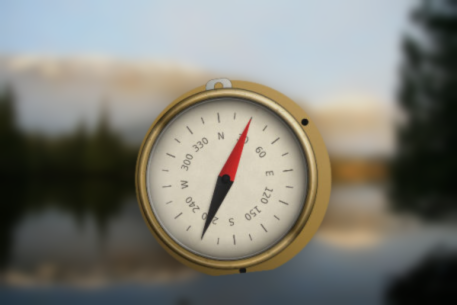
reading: 30 °
